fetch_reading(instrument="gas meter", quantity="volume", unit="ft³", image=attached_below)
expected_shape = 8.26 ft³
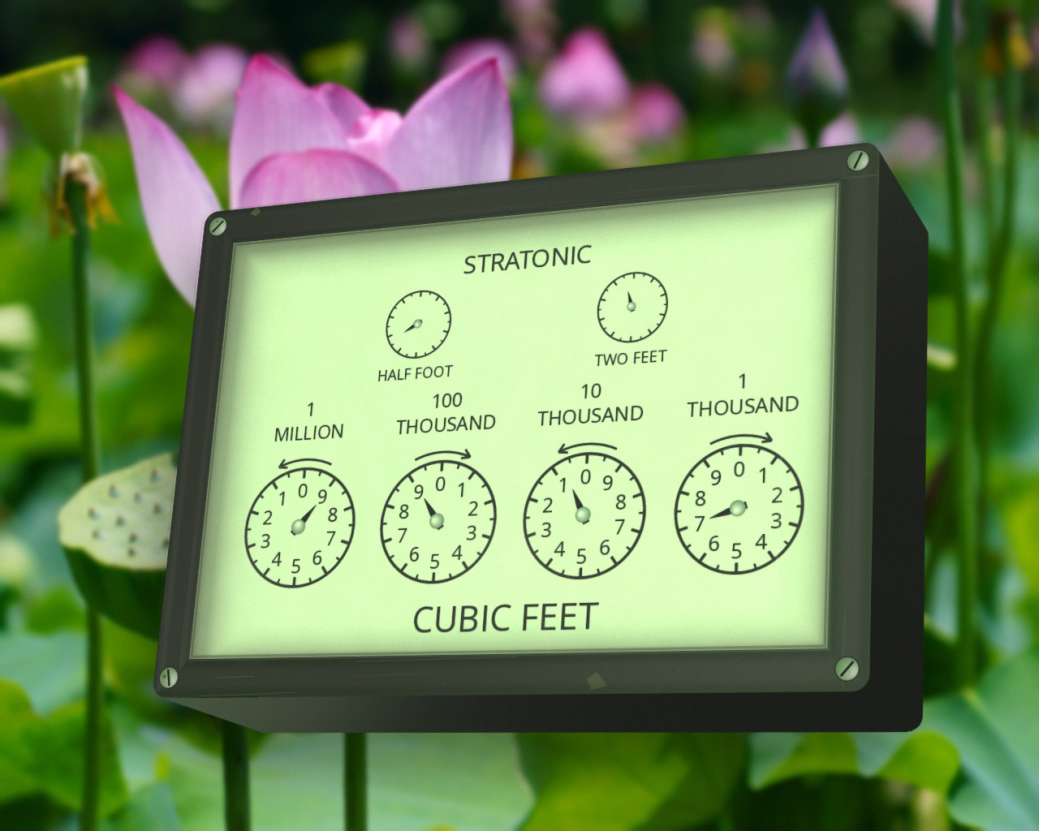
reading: 890700 ft³
